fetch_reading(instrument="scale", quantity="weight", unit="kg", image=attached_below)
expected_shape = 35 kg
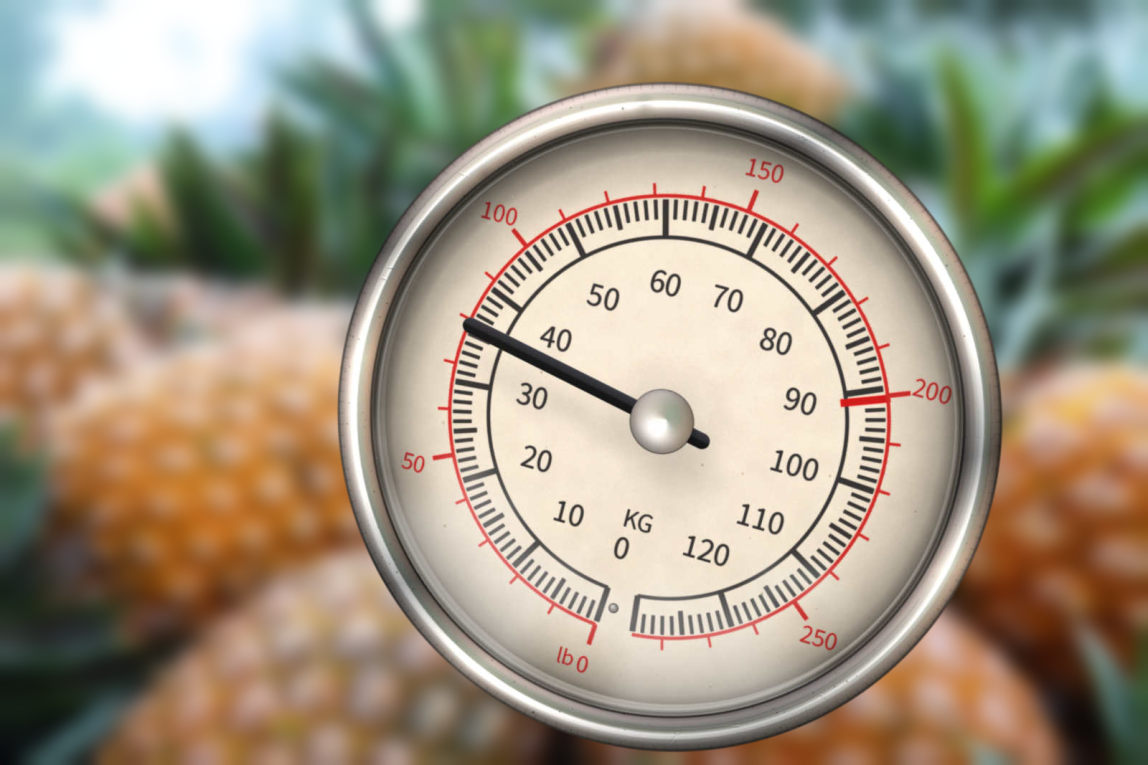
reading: 36 kg
